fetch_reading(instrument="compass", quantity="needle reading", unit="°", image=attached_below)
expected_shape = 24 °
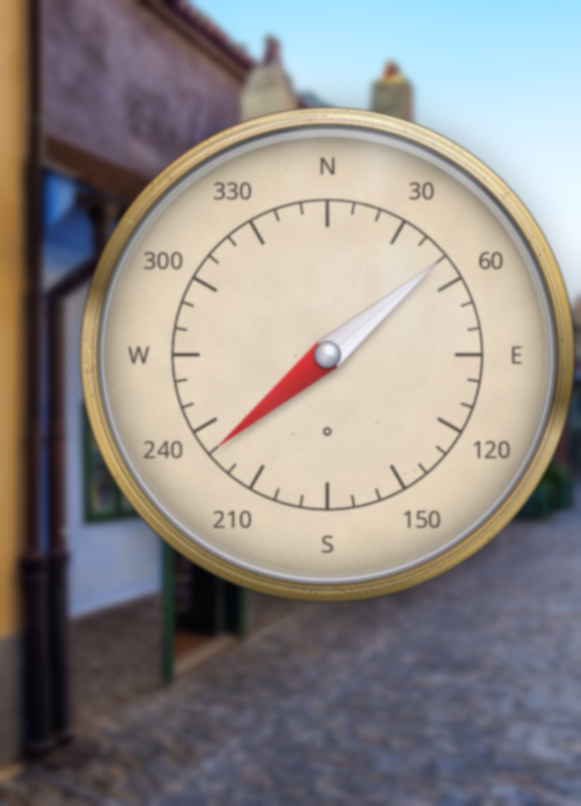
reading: 230 °
